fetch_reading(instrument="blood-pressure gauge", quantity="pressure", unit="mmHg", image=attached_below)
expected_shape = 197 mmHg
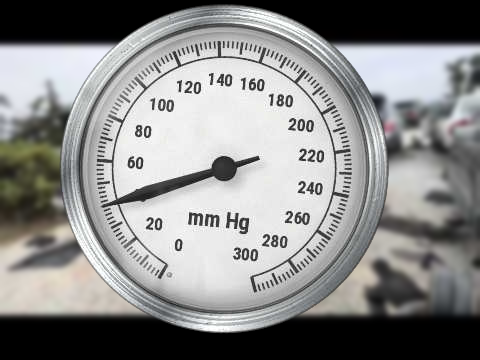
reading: 40 mmHg
